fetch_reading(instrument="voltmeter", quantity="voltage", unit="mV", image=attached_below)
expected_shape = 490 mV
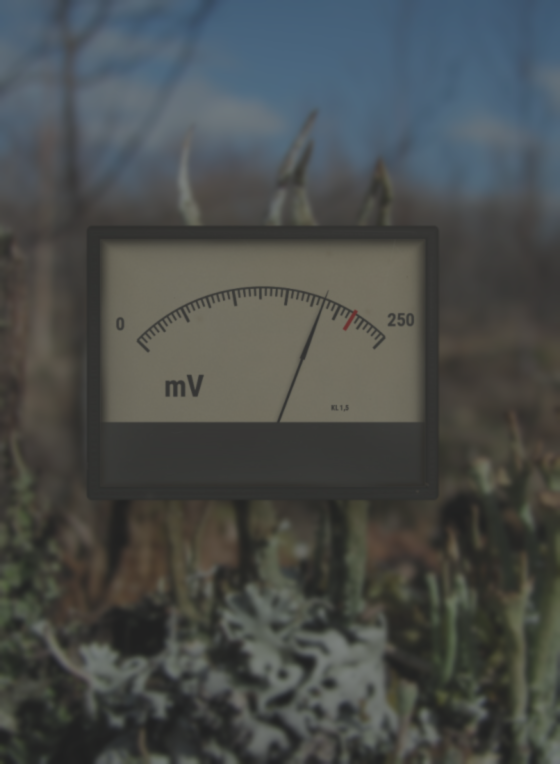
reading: 185 mV
